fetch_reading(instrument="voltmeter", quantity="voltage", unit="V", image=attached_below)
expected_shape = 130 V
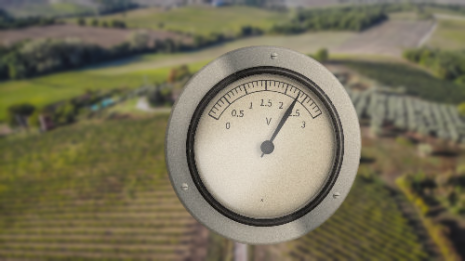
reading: 2.3 V
